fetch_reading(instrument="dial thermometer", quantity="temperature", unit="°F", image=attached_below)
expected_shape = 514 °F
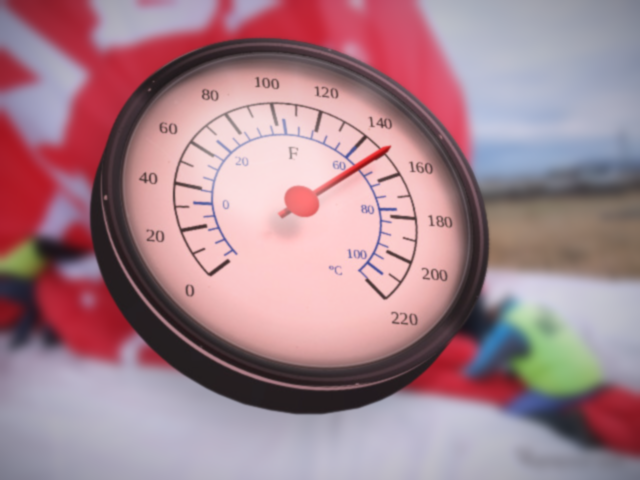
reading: 150 °F
